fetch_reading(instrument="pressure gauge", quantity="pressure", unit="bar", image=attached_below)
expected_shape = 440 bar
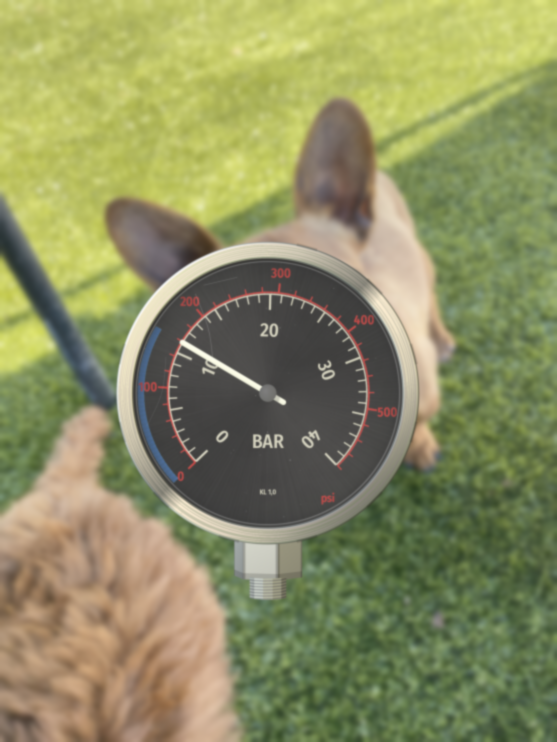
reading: 11 bar
